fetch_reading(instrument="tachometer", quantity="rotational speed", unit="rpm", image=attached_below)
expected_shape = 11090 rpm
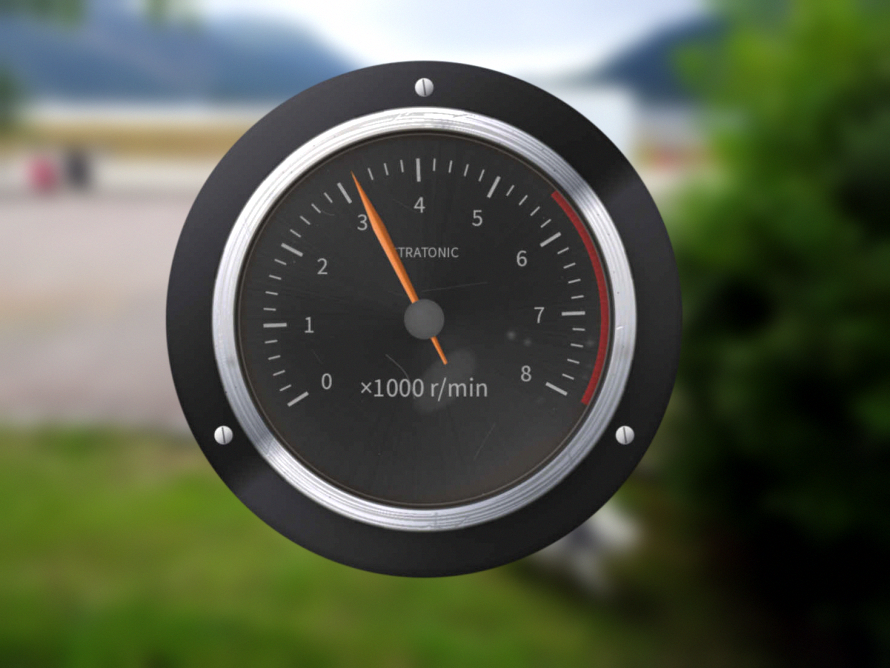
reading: 3200 rpm
